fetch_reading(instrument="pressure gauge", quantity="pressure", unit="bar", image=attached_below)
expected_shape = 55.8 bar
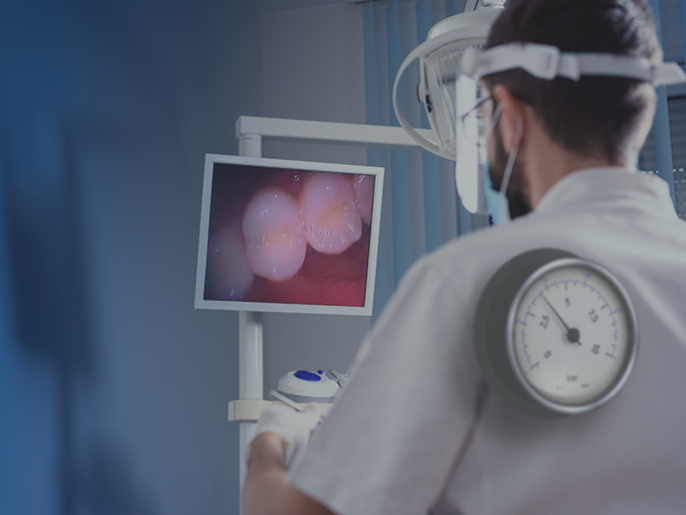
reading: 3.5 bar
